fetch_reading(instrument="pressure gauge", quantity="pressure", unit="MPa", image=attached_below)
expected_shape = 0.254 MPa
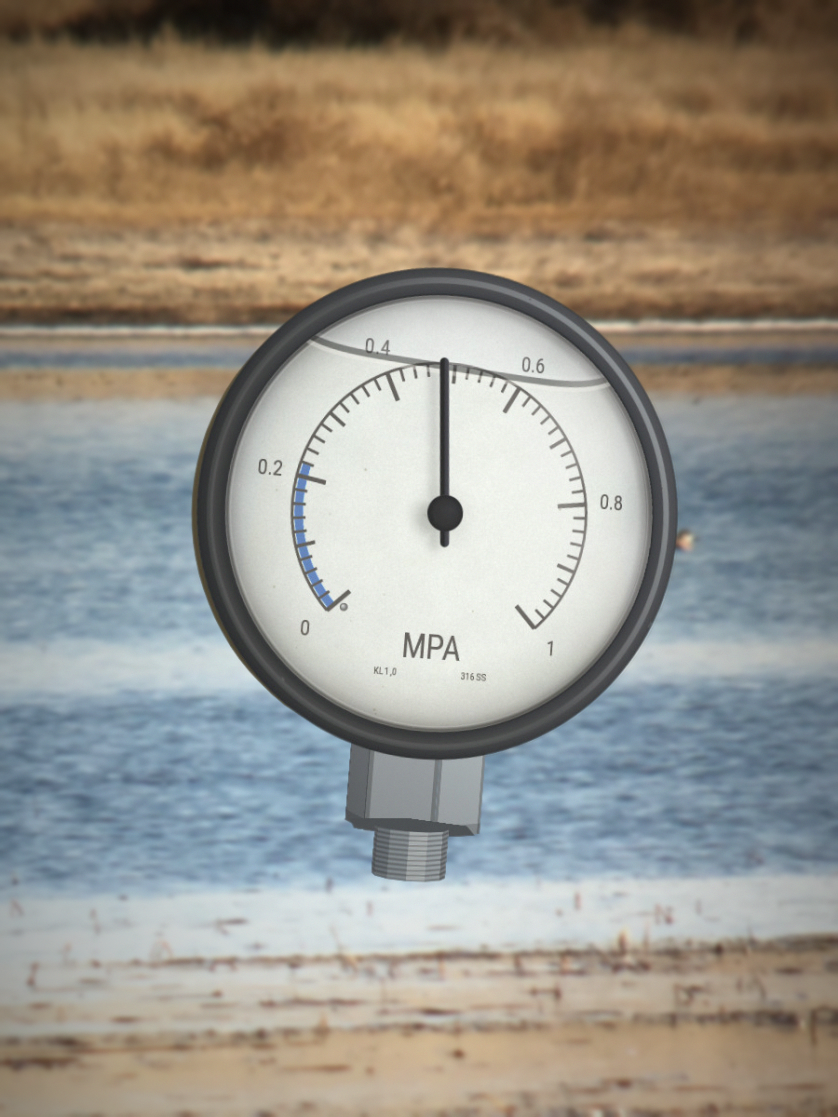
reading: 0.48 MPa
